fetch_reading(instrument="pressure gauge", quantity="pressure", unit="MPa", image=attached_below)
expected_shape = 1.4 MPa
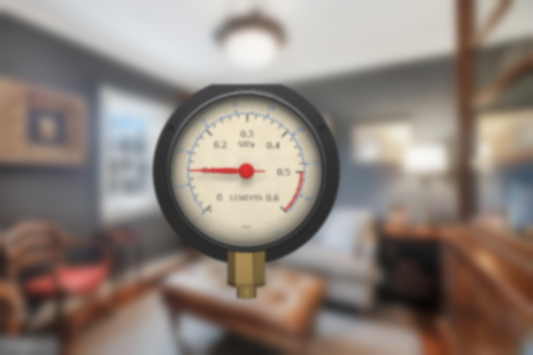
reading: 0.1 MPa
